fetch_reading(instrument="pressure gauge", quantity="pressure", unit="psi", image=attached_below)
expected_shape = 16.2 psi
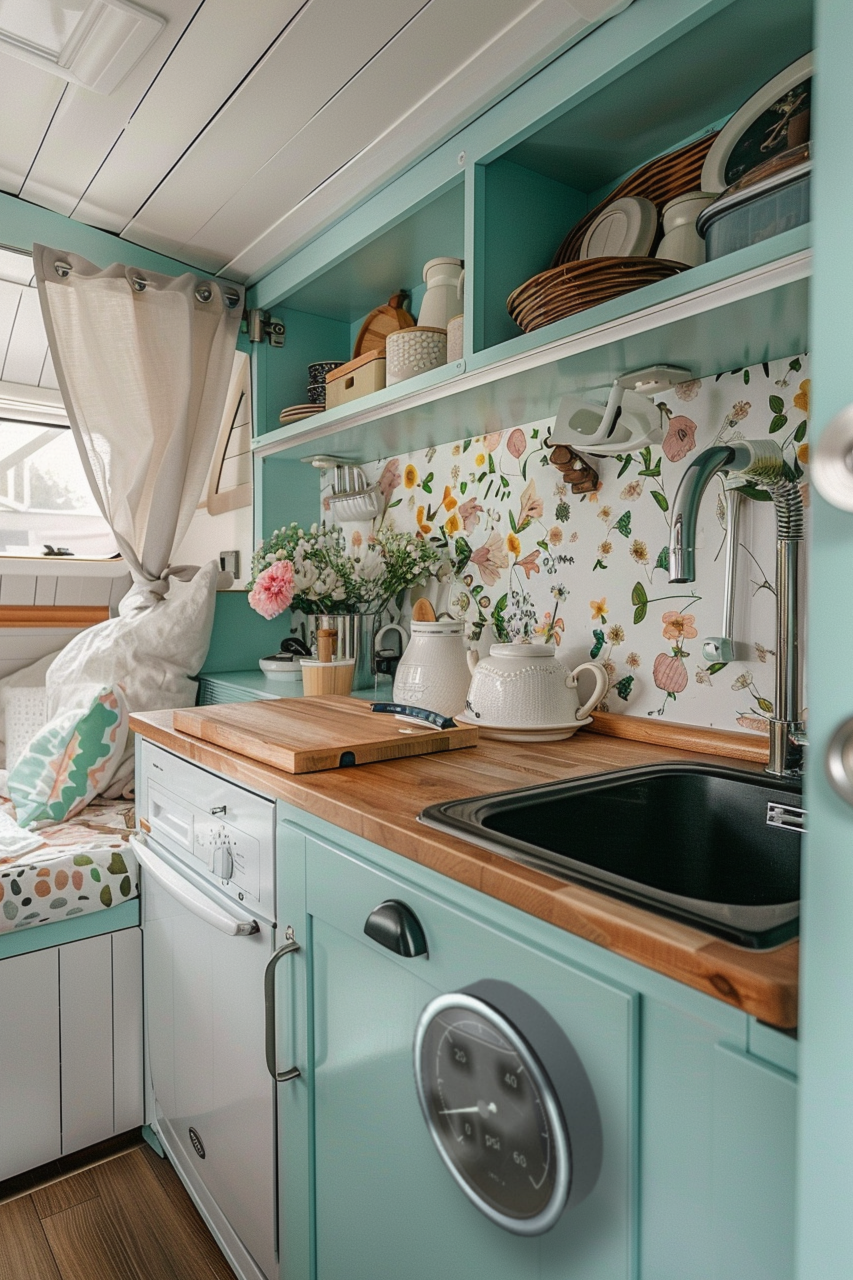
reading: 5 psi
